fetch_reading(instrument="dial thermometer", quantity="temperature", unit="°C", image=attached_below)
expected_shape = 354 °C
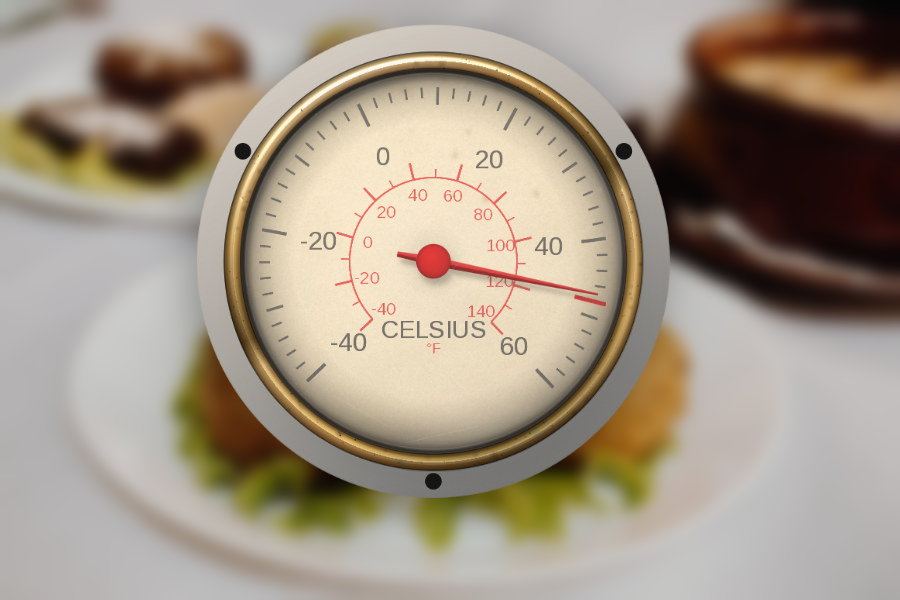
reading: 47 °C
